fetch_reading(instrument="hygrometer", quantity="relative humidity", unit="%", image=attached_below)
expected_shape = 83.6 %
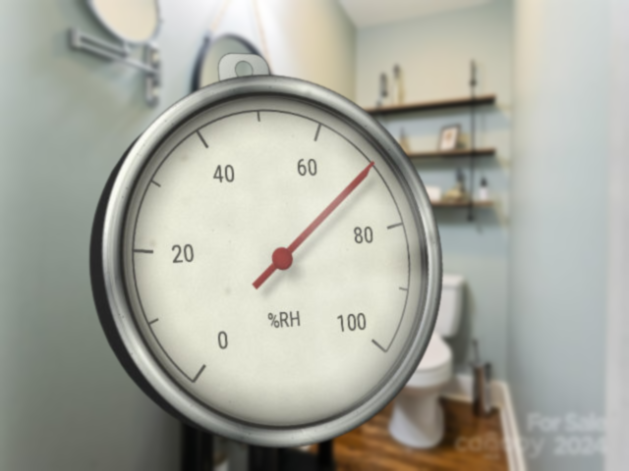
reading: 70 %
